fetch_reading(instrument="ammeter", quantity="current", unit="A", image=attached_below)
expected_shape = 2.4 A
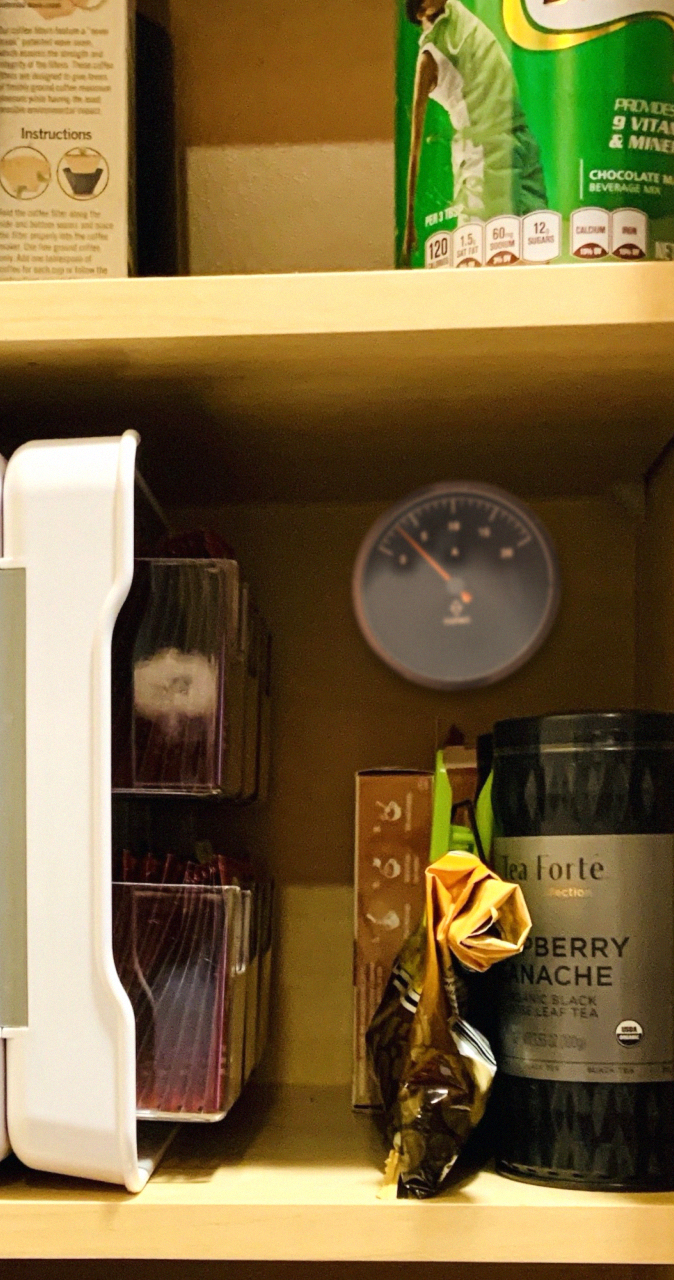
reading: 3 A
